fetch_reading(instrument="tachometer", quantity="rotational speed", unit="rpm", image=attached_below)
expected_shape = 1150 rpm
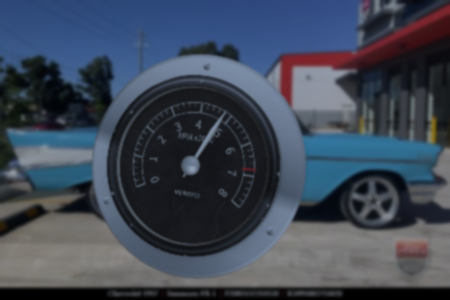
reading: 4800 rpm
